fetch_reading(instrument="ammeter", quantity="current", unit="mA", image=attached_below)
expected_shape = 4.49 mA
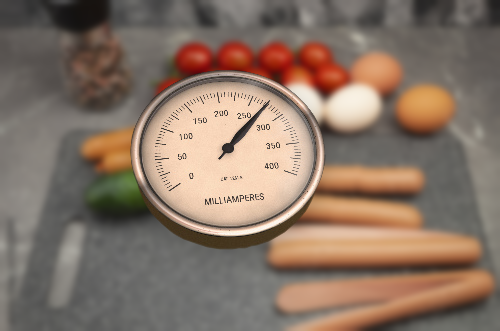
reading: 275 mA
